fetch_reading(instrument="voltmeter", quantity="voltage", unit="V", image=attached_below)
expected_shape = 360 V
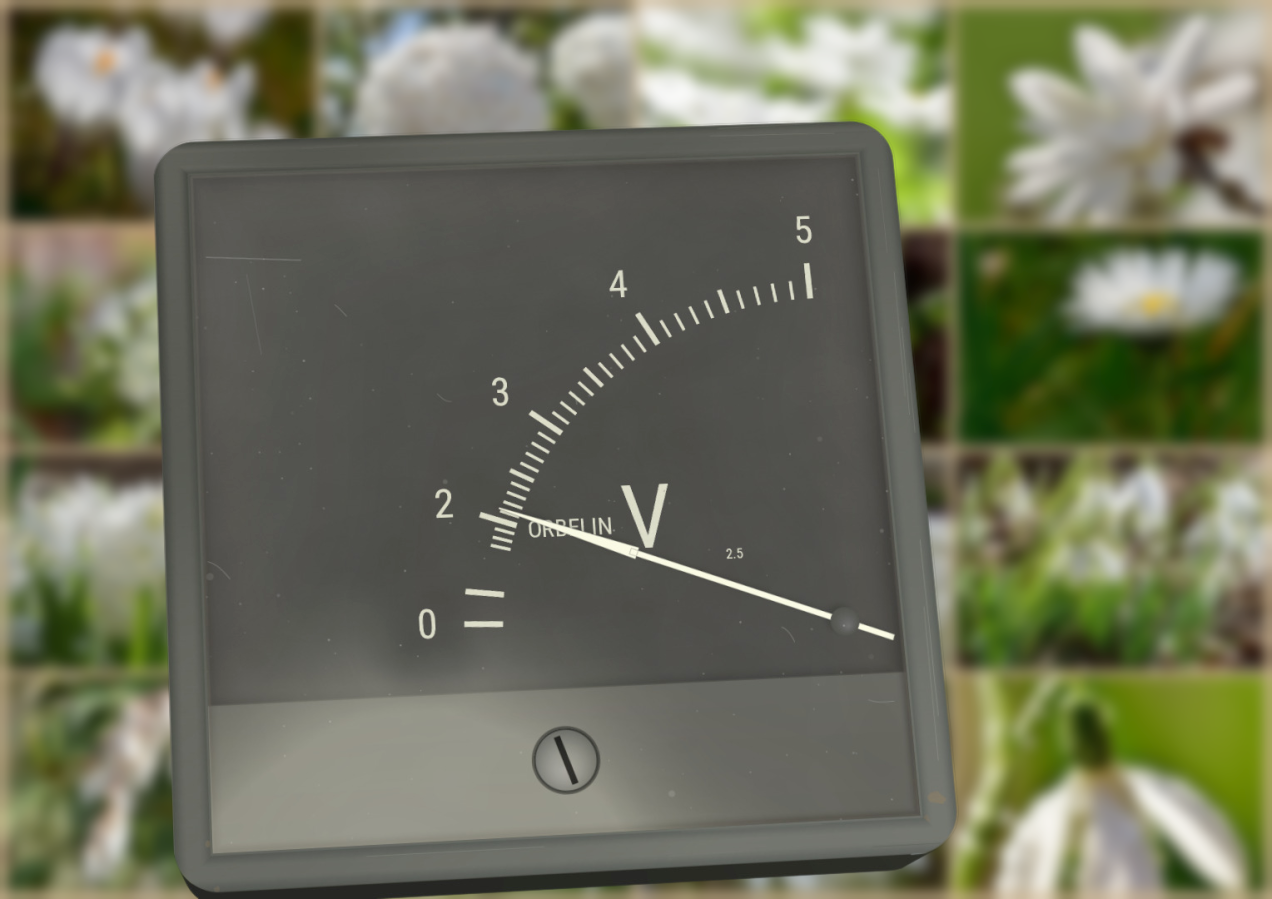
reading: 2.1 V
